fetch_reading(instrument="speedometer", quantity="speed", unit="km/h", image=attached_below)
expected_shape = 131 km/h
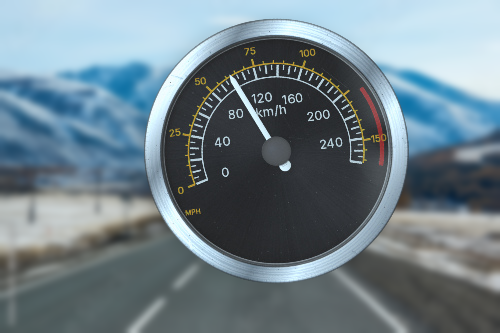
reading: 100 km/h
